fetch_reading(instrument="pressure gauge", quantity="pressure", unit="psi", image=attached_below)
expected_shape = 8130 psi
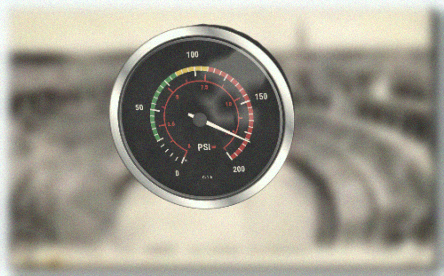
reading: 180 psi
